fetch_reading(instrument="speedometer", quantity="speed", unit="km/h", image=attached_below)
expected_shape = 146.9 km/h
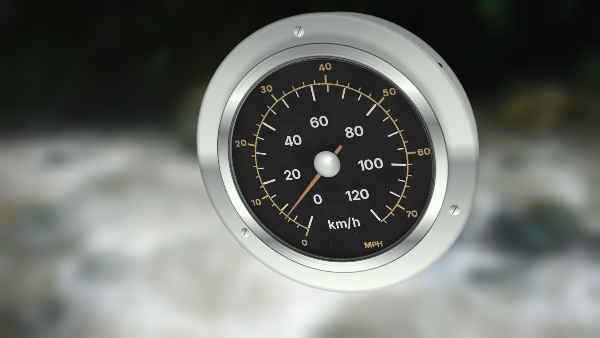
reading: 7.5 km/h
